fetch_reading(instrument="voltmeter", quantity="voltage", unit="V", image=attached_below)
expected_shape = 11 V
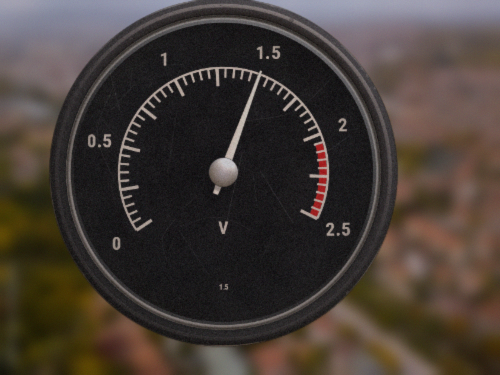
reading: 1.5 V
